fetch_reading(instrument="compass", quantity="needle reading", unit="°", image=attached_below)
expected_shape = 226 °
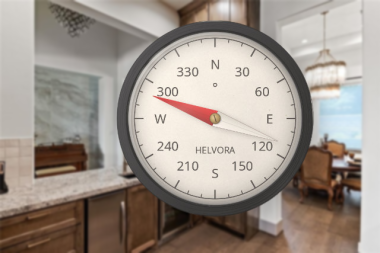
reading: 290 °
